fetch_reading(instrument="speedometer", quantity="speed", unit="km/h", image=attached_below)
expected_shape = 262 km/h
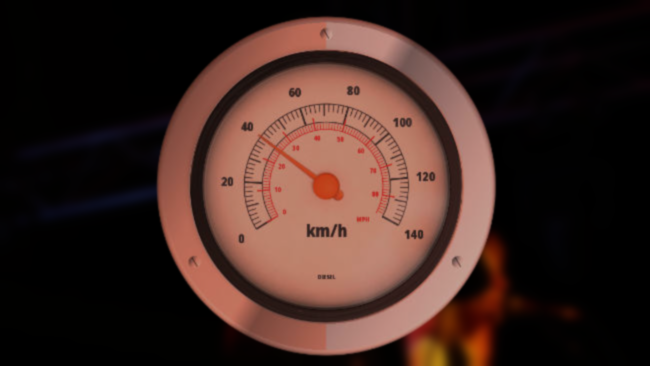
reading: 40 km/h
